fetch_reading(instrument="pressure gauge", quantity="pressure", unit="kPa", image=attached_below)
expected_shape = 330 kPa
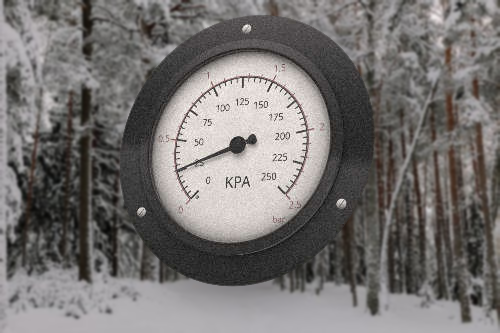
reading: 25 kPa
